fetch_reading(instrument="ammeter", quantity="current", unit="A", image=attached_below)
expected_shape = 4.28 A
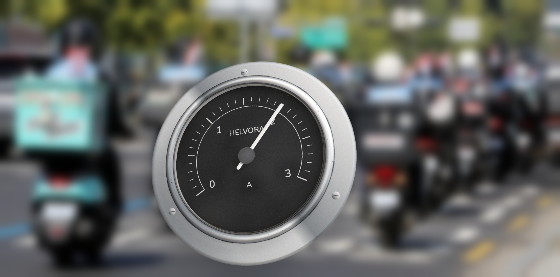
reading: 2 A
